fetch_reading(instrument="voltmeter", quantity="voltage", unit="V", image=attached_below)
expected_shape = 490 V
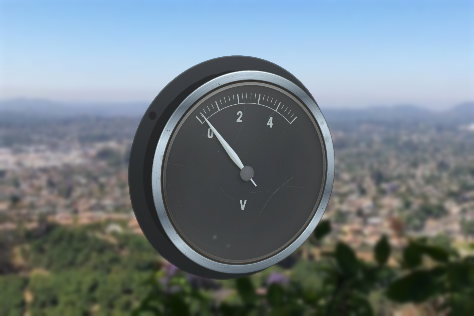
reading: 0.2 V
